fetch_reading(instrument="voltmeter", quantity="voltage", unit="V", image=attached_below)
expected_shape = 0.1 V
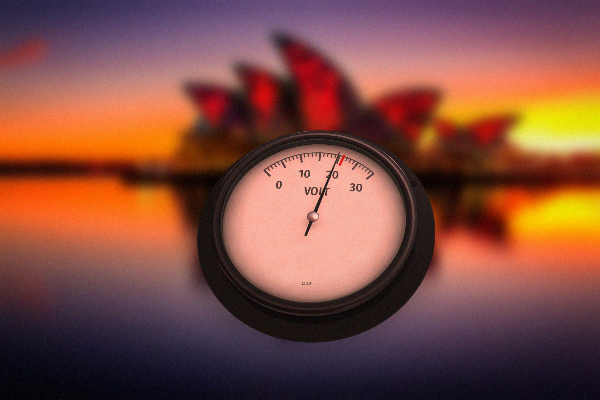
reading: 20 V
